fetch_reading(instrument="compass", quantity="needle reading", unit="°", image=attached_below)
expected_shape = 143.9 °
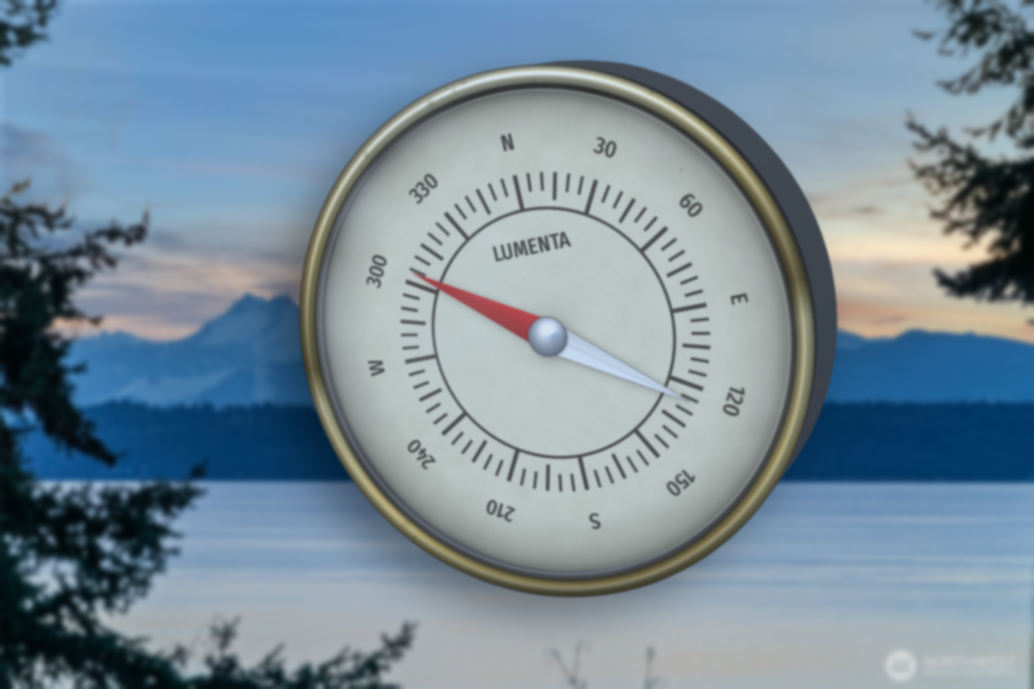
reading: 305 °
